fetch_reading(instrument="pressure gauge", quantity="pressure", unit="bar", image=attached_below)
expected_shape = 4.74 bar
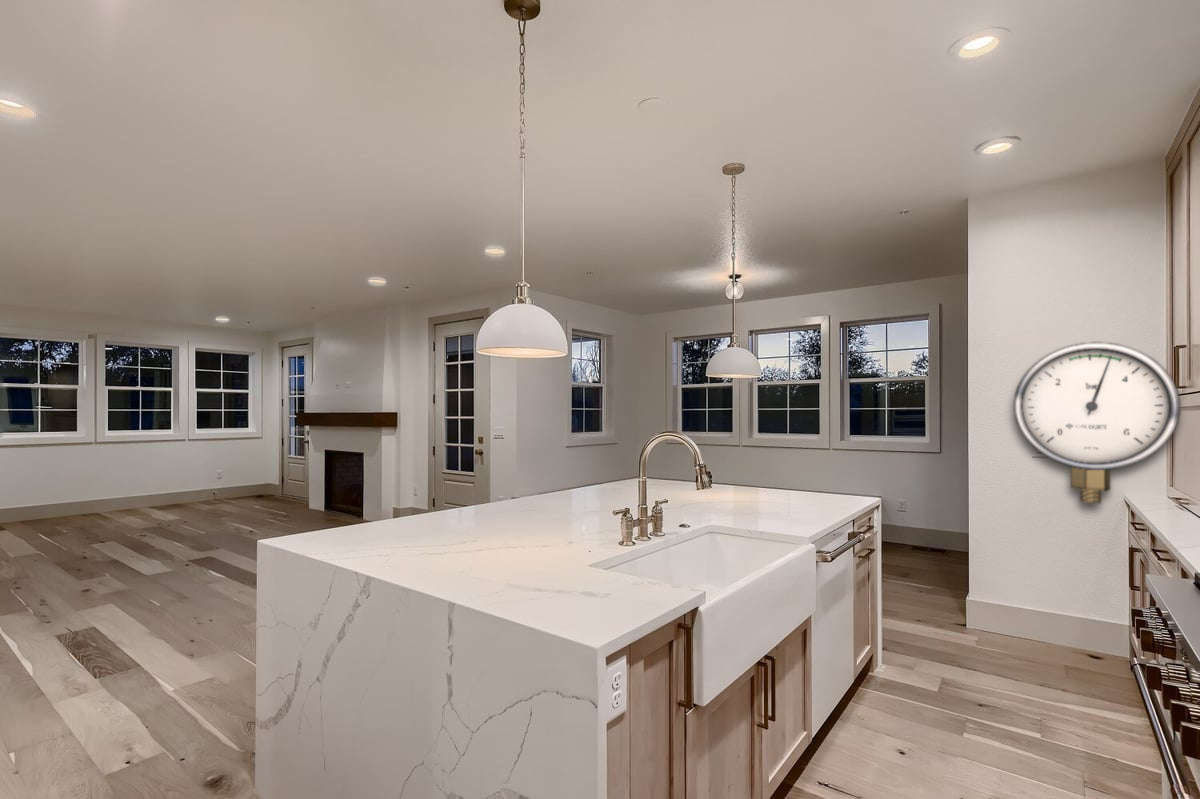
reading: 3.4 bar
